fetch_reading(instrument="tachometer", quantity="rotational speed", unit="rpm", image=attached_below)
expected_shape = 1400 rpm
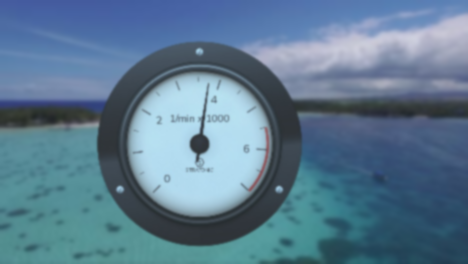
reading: 3750 rpm
